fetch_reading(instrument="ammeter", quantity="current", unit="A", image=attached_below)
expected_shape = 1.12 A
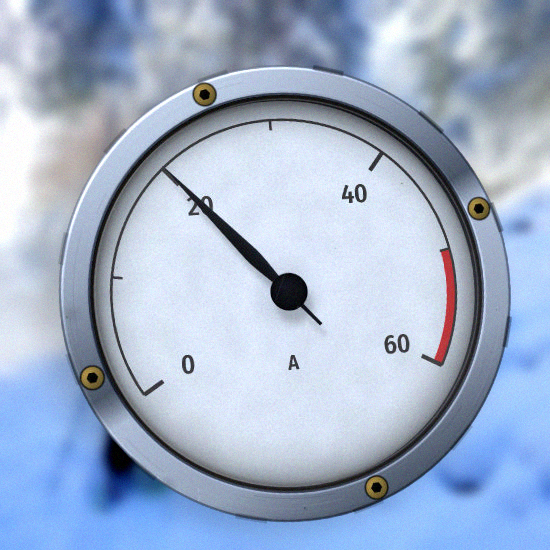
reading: 20 A
